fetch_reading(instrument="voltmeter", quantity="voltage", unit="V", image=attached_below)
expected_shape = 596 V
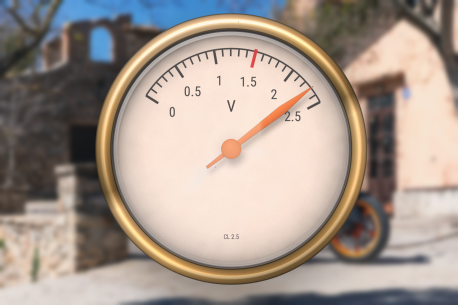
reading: 2.3 V
